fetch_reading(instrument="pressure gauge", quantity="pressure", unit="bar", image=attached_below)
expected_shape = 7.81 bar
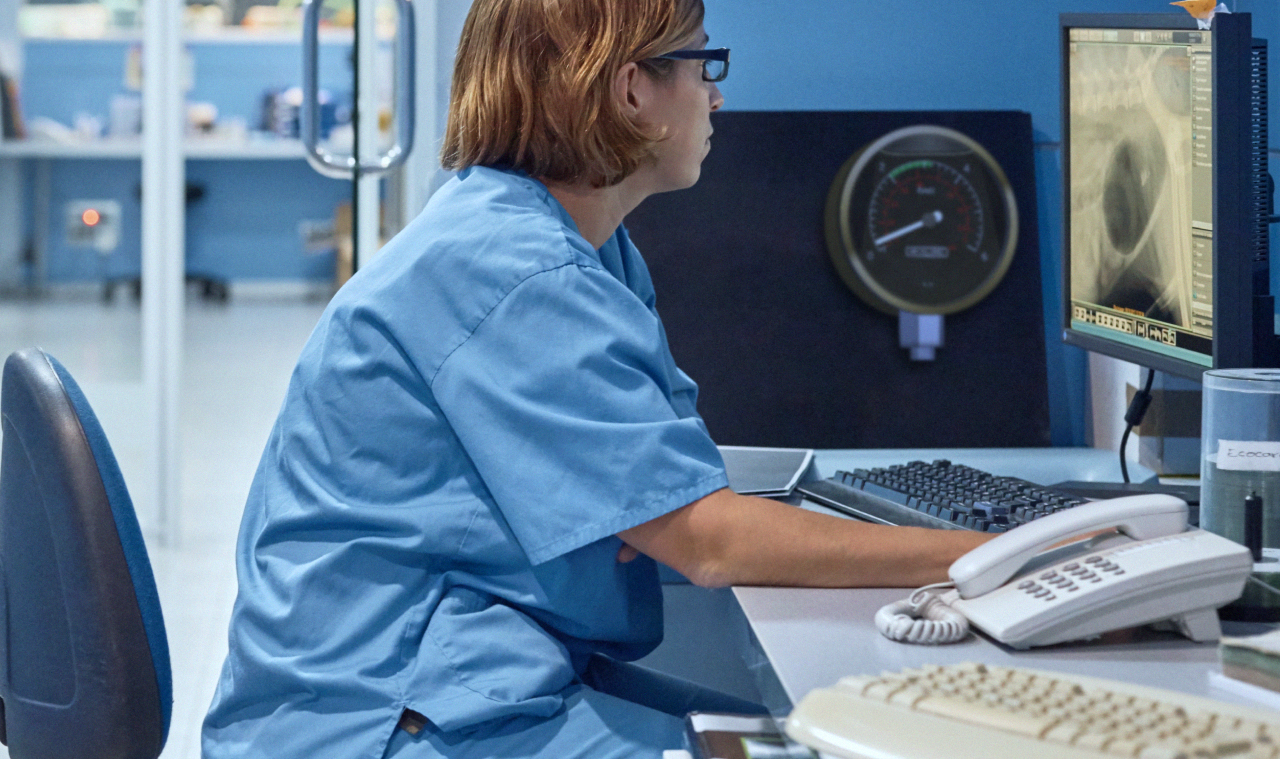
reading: 0.2 bar
